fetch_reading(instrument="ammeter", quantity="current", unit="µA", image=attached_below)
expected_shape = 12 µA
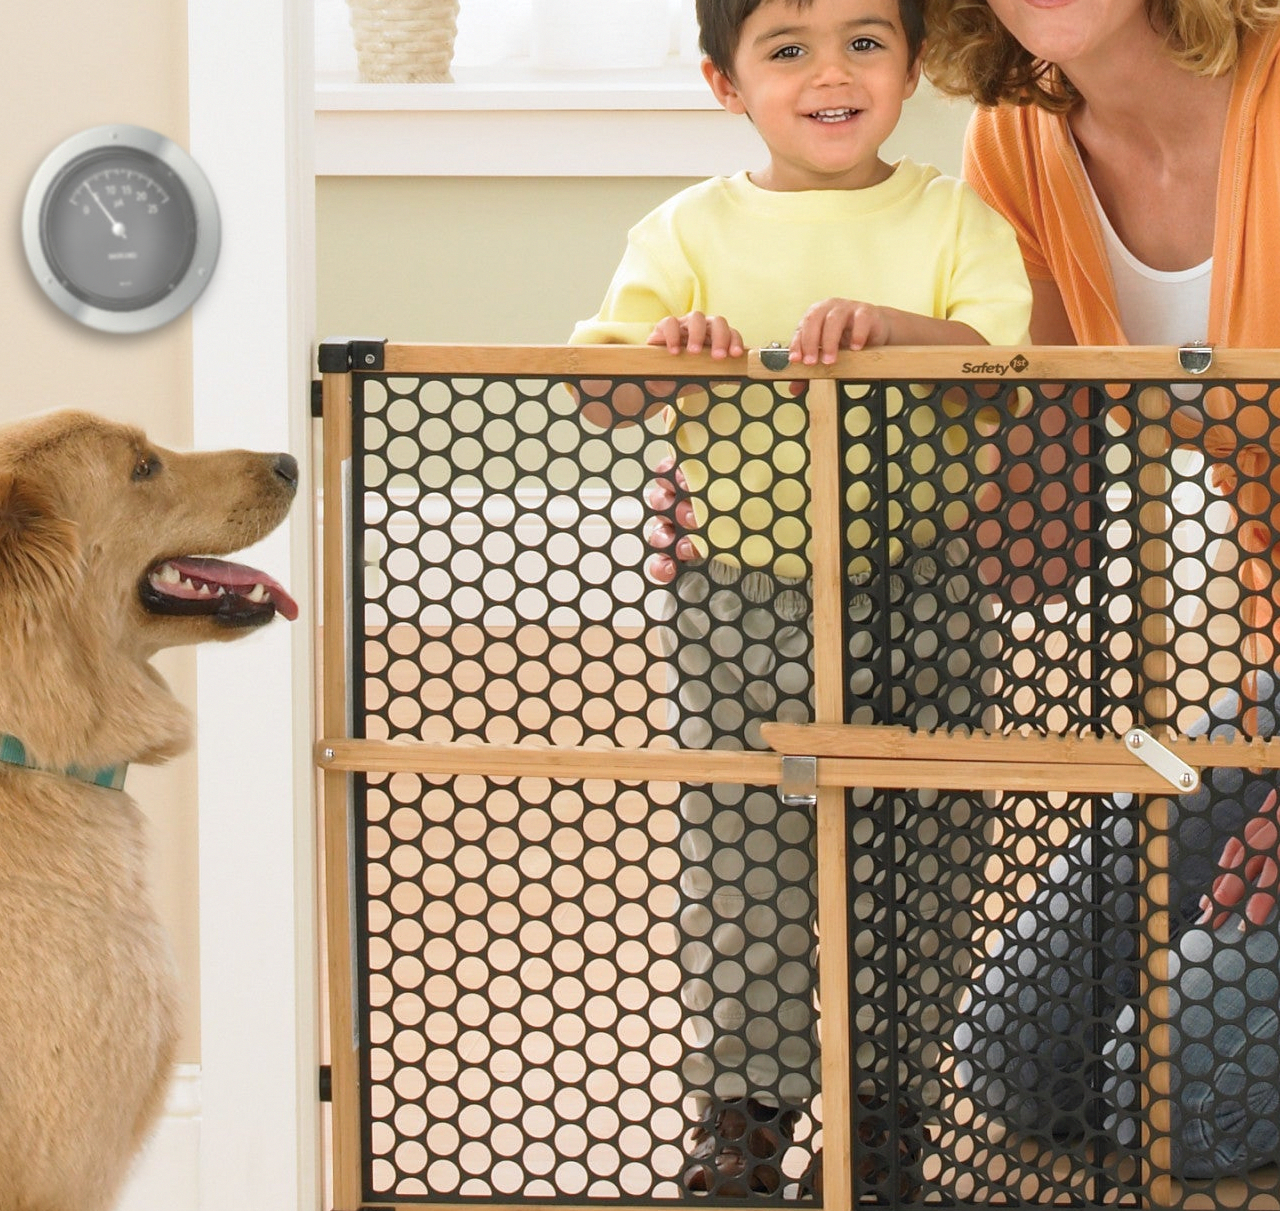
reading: 5 µA
